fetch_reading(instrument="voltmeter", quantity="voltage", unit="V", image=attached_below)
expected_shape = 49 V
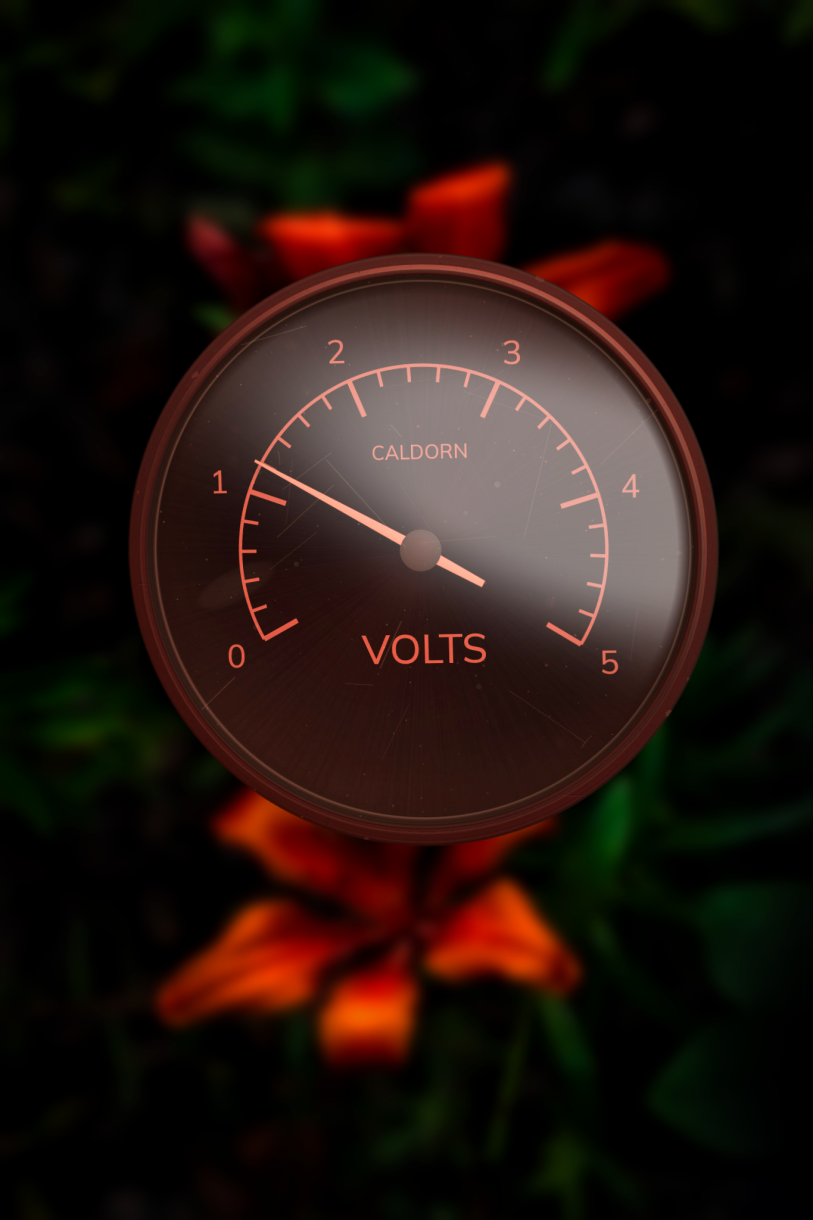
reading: 1.2 V
